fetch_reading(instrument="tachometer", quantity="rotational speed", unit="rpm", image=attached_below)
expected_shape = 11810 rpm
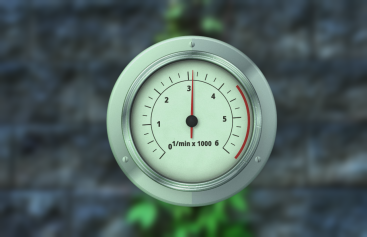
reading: 3125 rpm
